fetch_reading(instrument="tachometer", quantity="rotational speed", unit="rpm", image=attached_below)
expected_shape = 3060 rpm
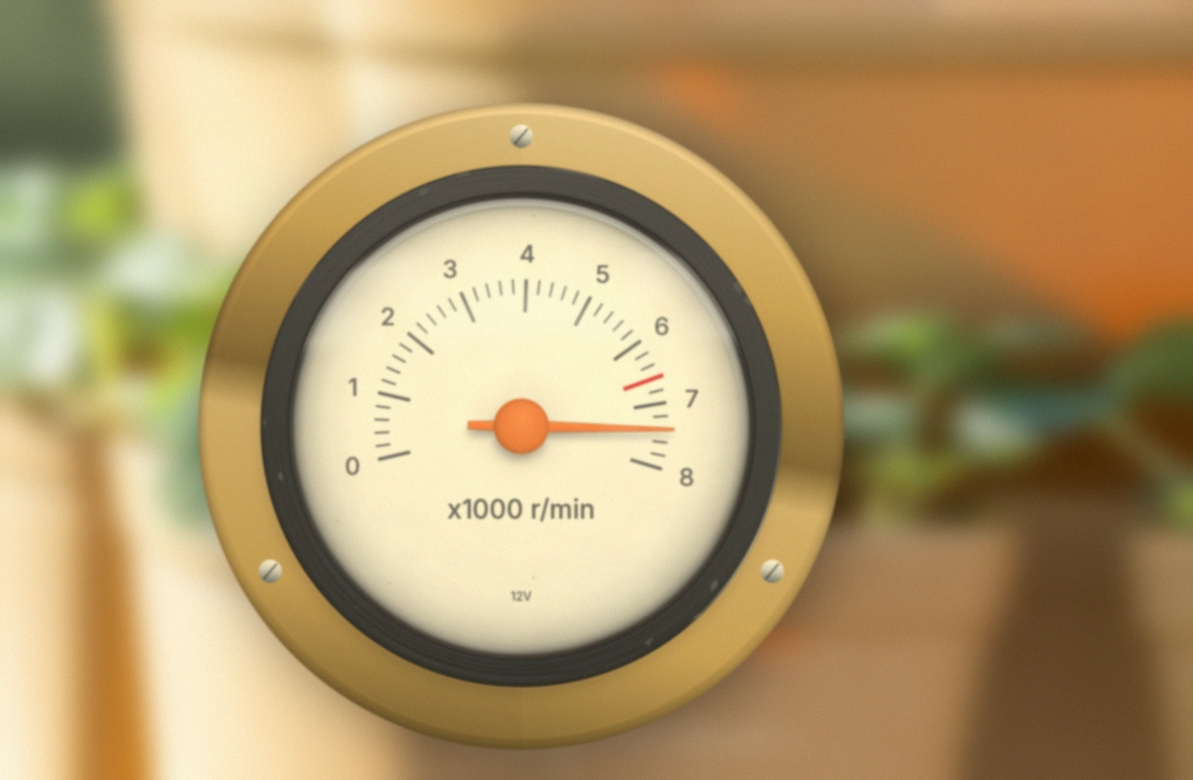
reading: 7400 rpm
